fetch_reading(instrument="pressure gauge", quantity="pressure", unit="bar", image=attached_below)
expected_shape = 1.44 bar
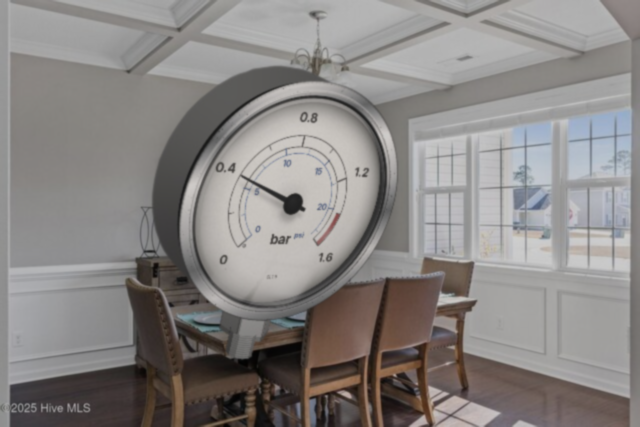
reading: 0.4 bar
